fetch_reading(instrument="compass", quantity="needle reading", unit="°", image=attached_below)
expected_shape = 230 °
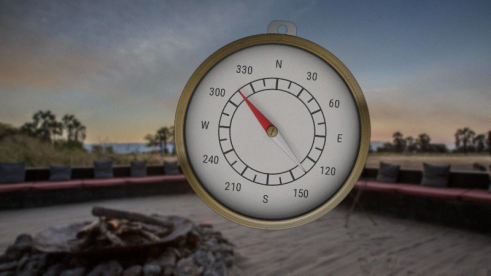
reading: 315 °
